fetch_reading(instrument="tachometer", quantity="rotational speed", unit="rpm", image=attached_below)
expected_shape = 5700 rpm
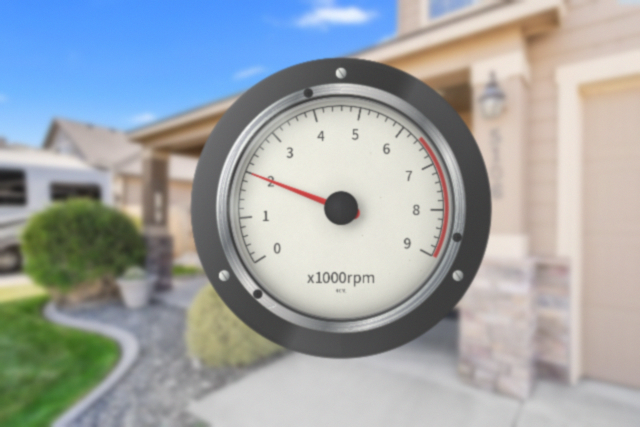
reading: 2000 rpm
